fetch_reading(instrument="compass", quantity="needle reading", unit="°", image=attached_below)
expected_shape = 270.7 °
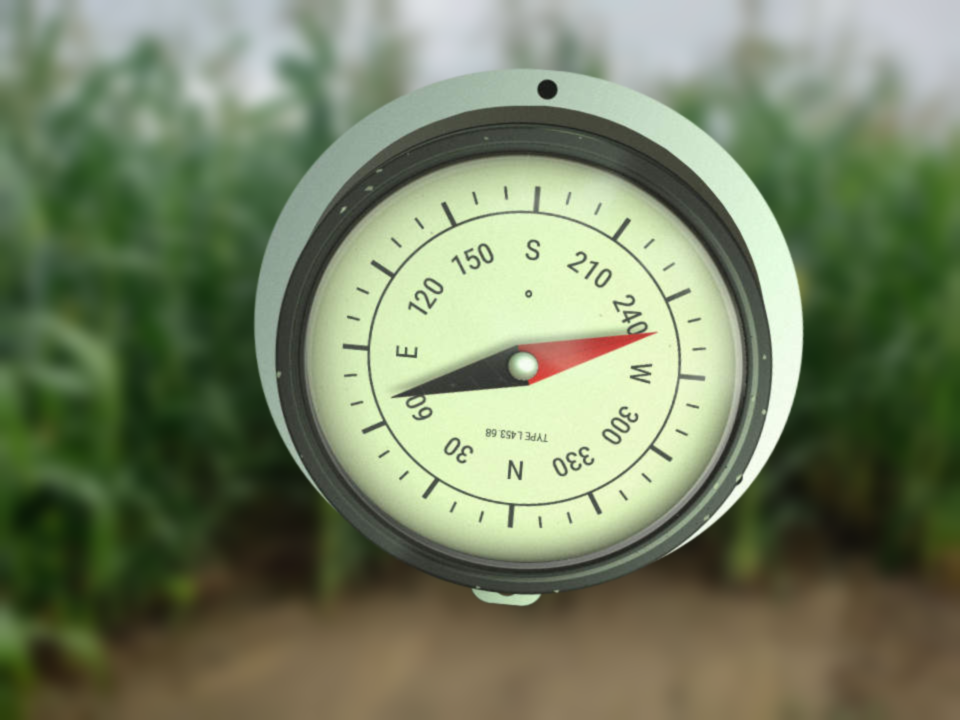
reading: 250 °
